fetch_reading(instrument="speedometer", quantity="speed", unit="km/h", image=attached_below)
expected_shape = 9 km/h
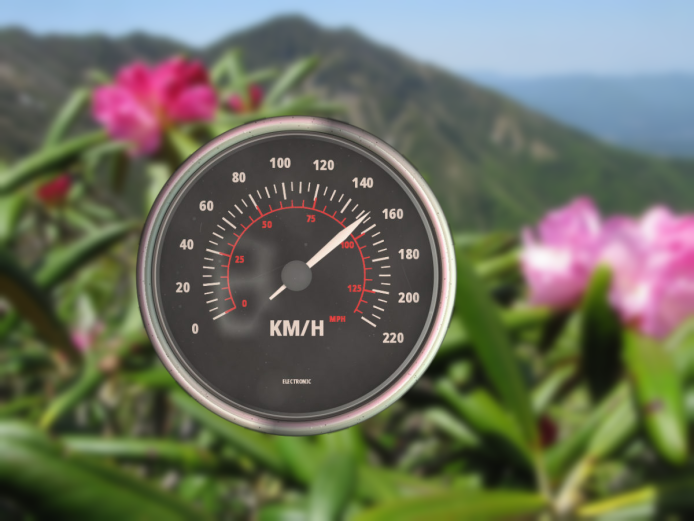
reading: 152.5 km/h
